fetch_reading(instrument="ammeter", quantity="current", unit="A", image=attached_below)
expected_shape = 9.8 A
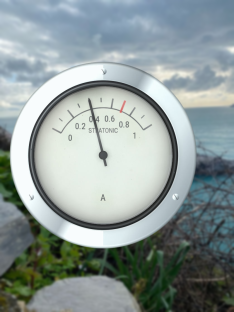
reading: 0.4 A
